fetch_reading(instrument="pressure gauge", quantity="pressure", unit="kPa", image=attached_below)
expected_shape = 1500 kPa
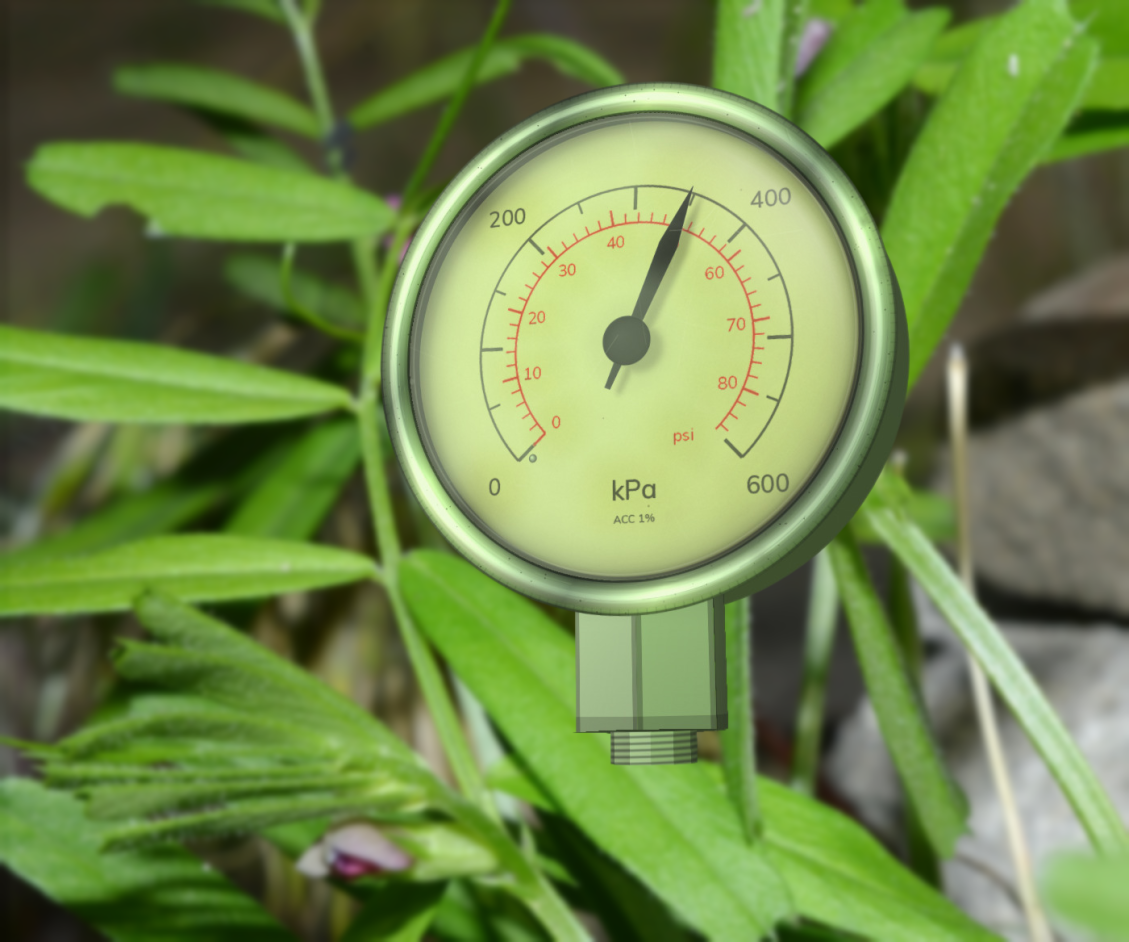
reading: 350 kPa
